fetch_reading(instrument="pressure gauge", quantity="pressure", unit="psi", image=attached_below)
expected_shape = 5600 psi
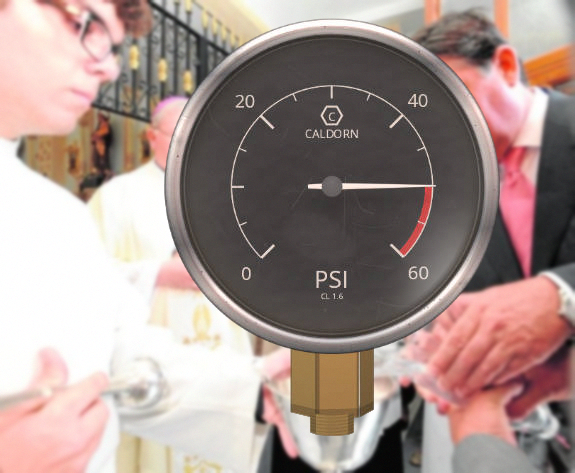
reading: 50 psi
